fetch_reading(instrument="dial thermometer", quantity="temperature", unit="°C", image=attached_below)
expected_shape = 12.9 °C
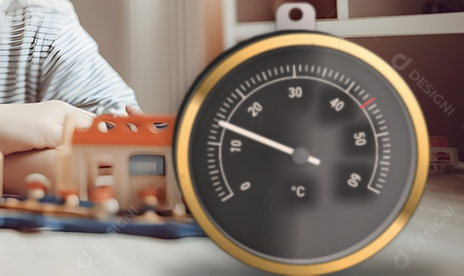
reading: 14 °C
